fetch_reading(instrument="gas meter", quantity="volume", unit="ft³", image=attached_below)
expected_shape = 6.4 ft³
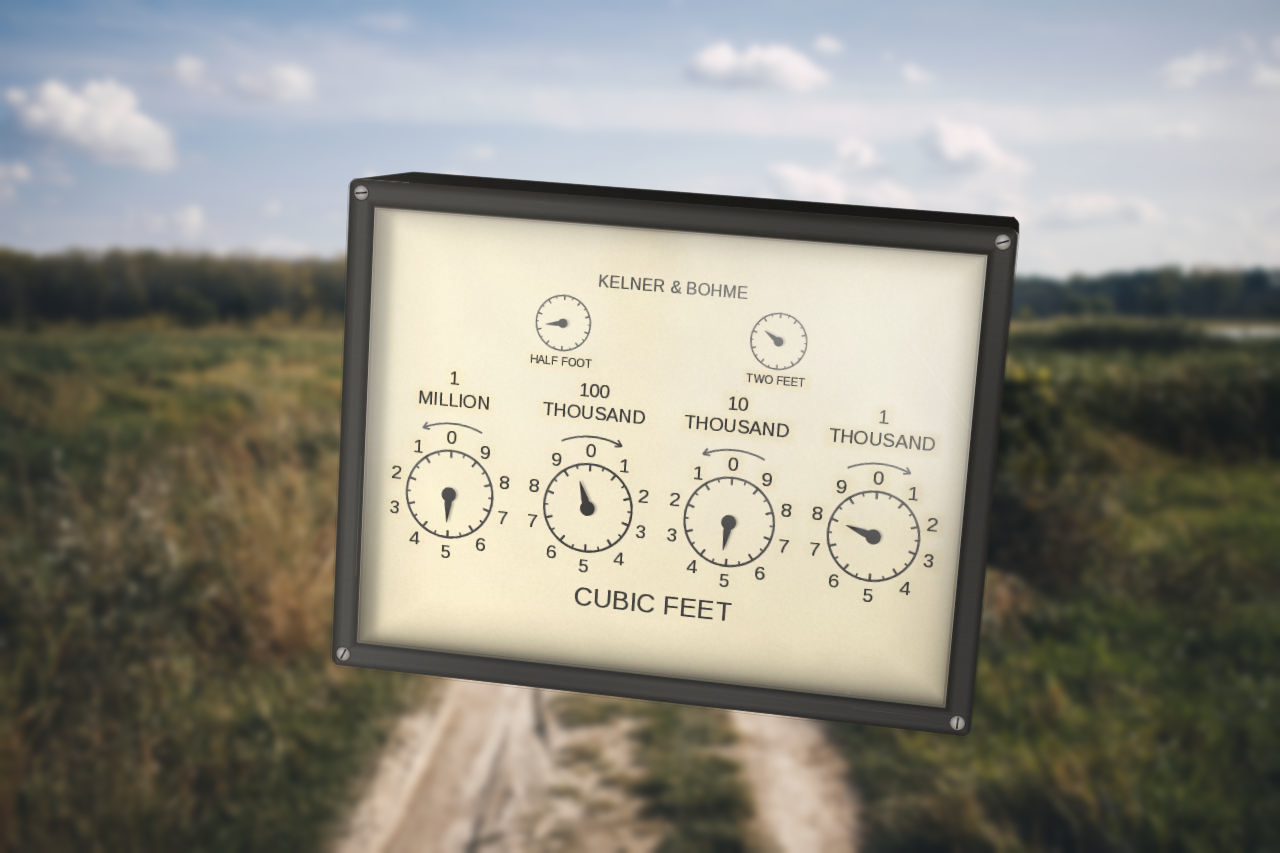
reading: 494800 ft³
